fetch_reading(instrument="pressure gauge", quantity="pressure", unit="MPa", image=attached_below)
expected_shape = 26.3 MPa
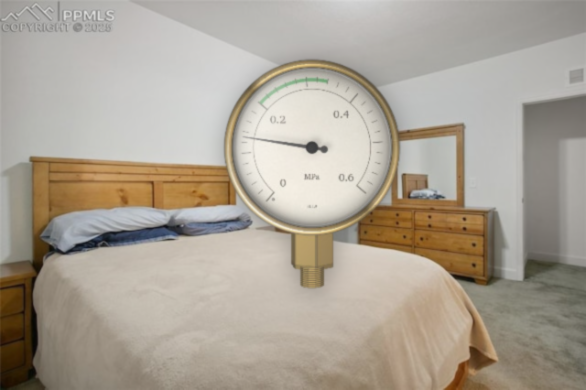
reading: 0.13 MPa
